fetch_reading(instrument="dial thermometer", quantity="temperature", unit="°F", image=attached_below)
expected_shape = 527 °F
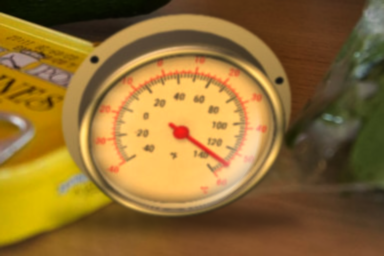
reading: 130 °F
